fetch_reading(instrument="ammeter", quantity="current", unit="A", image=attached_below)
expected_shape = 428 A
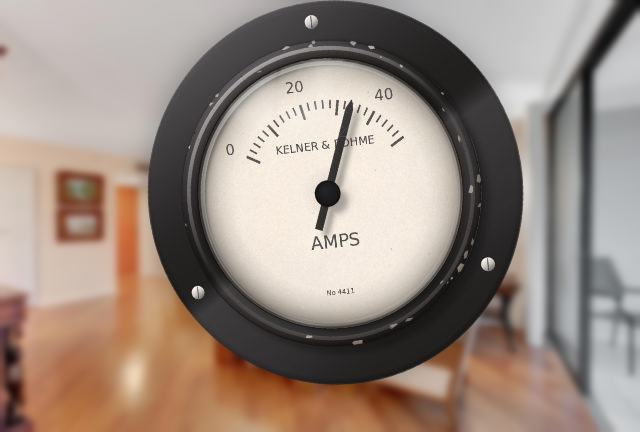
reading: 34 A
